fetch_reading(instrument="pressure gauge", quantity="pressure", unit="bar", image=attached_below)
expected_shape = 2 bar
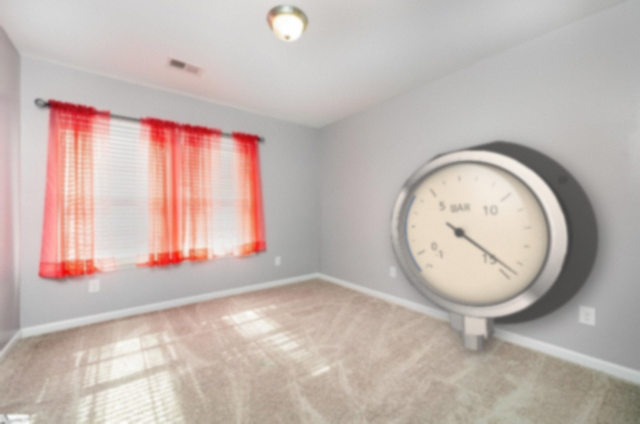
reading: 14.5 bar
